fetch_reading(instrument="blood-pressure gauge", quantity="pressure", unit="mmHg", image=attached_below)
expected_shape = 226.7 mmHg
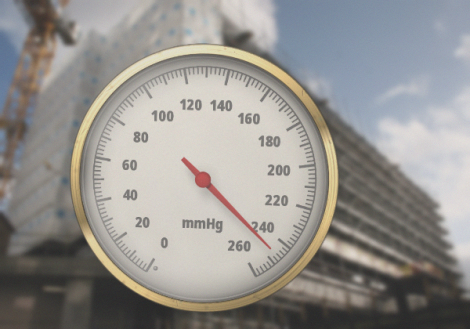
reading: 246 mmHg
